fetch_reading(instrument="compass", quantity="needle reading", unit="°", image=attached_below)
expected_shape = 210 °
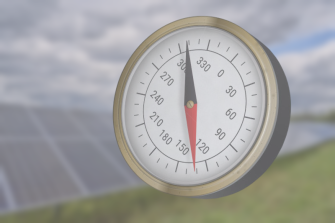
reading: 130 °
